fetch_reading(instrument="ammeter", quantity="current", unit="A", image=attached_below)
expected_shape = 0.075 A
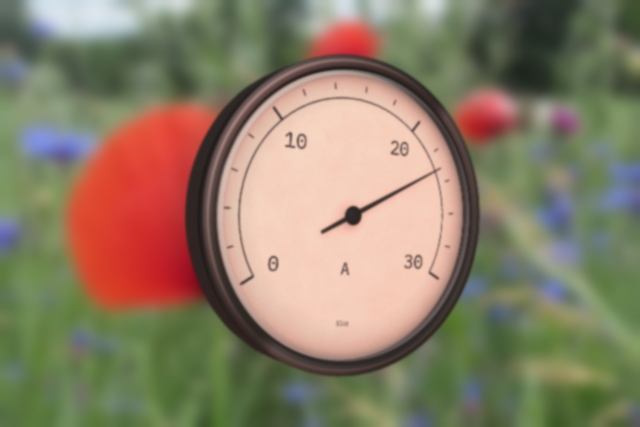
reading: 23 A
